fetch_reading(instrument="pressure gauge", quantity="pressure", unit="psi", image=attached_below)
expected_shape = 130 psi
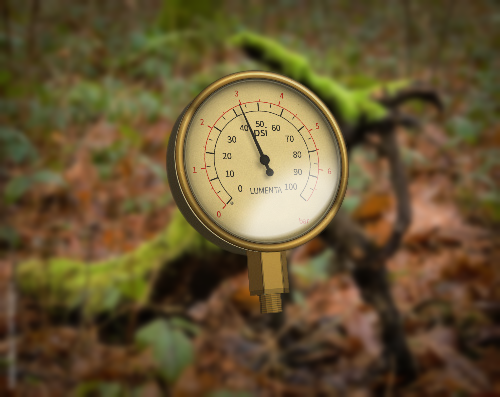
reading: 42.5 psi
